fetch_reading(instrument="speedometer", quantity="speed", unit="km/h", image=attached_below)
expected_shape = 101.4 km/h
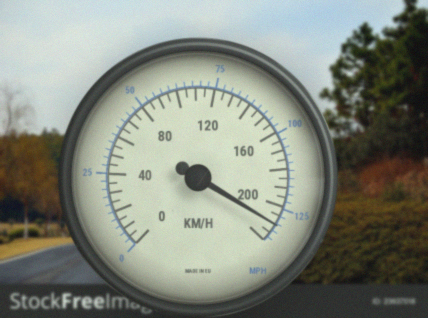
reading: 210 km/h
